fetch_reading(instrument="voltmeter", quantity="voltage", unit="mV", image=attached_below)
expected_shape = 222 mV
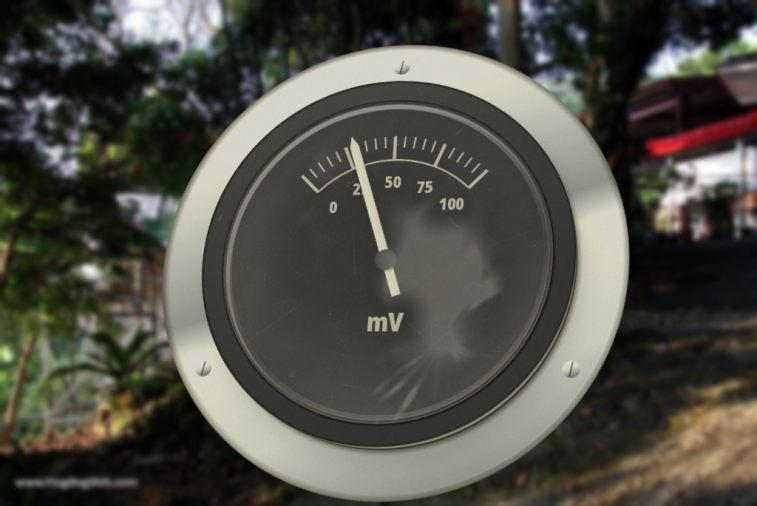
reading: 30 mV
